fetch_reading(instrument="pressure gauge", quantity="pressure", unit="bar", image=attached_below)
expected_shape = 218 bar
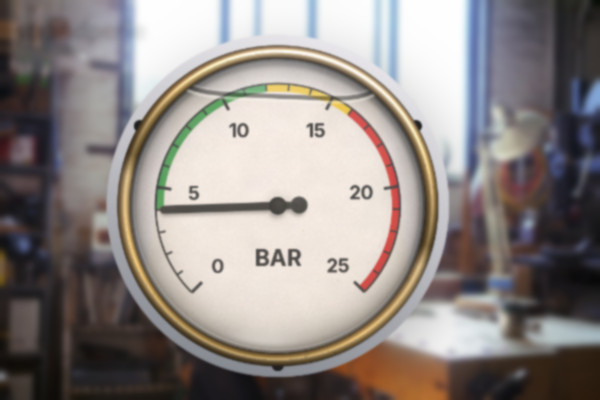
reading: 4 bar
